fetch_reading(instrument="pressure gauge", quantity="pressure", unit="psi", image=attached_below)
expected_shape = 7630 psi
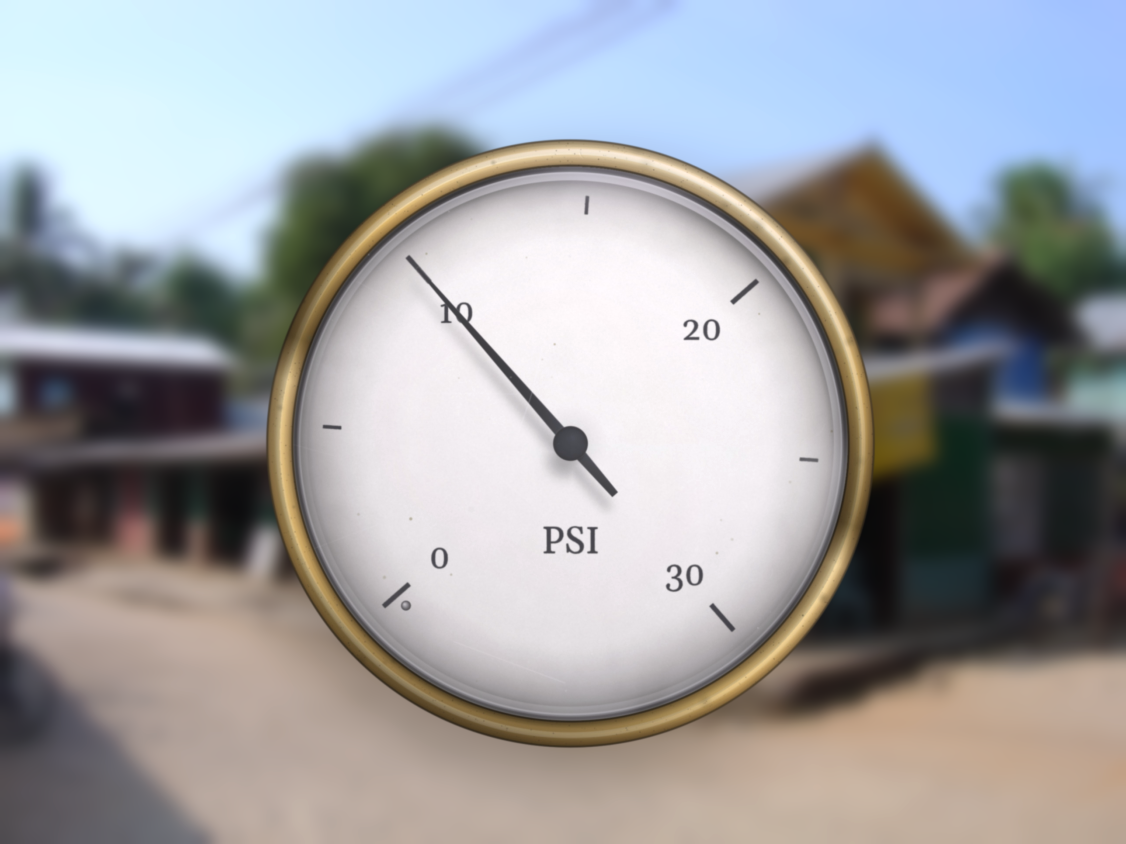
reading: 10 psi
